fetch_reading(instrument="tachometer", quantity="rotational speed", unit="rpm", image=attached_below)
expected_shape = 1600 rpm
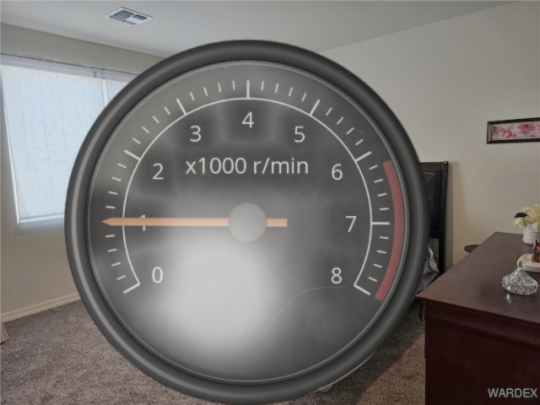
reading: 1000 rpm
